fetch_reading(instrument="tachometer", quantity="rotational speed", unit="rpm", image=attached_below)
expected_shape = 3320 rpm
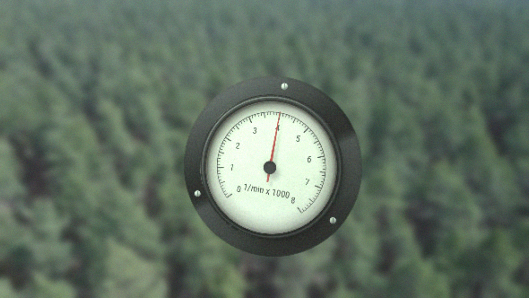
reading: 4000 rpm
